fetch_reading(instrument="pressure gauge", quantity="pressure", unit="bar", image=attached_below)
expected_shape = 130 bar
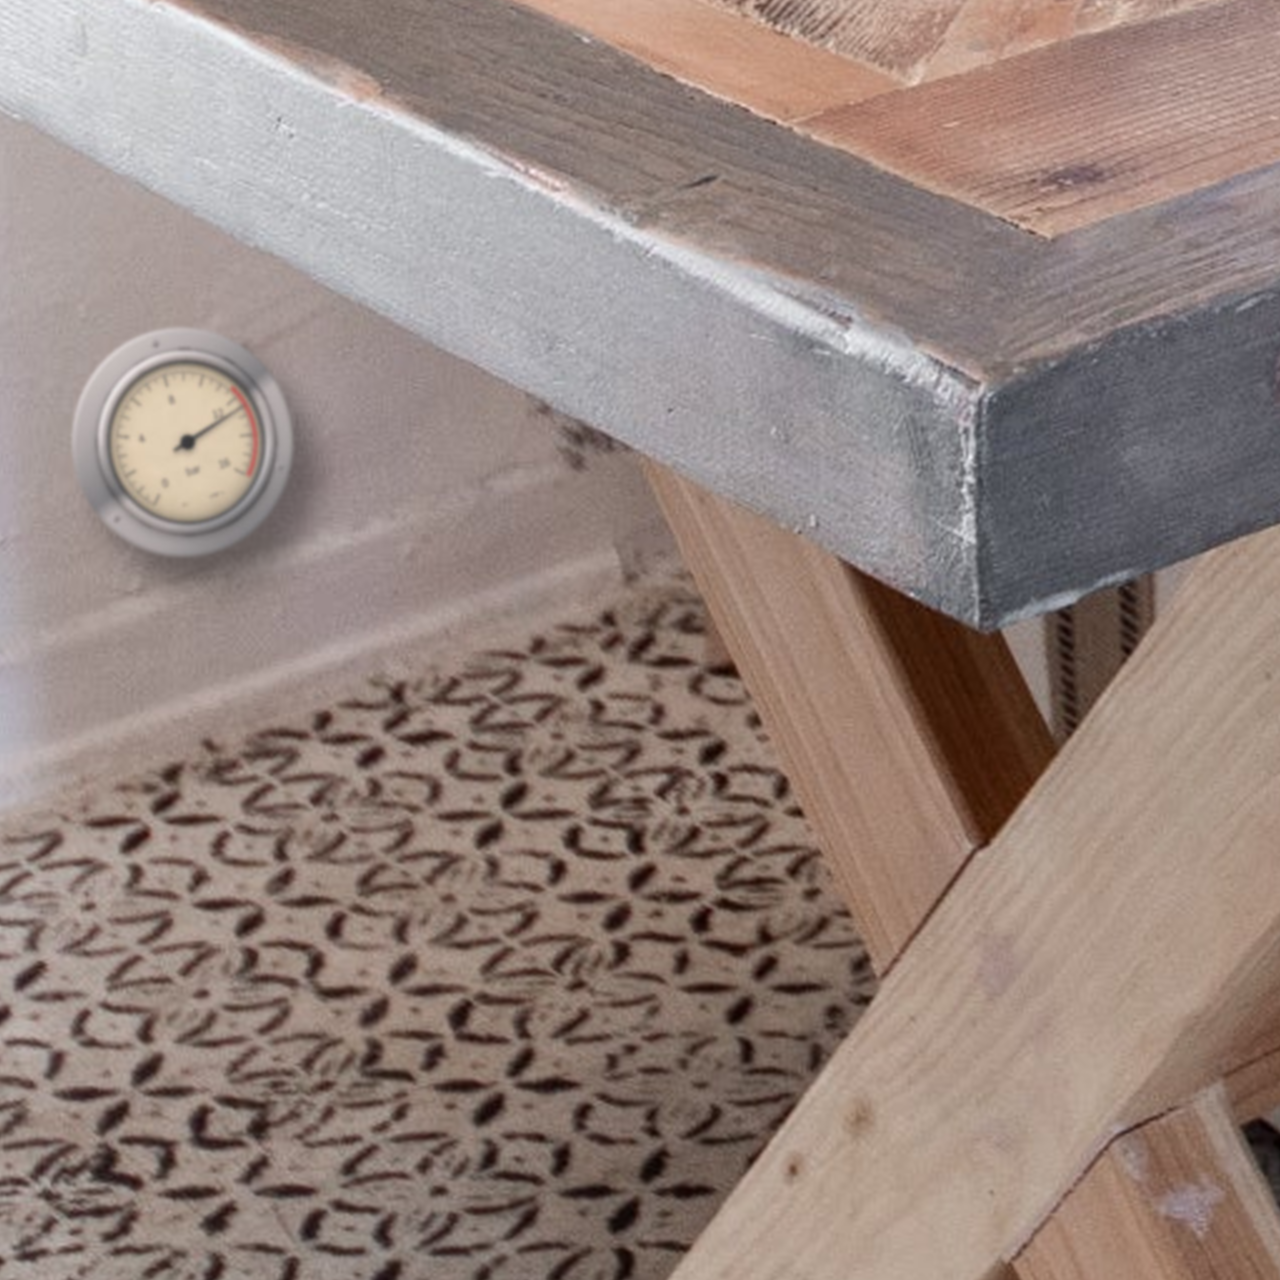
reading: 12.5 bar
